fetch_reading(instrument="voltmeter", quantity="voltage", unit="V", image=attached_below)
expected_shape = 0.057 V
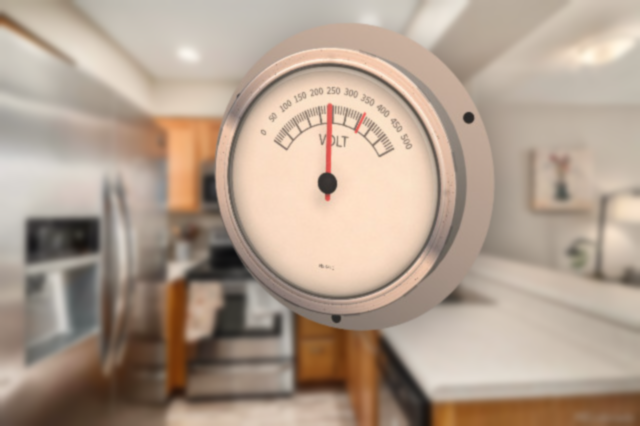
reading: 250 V
